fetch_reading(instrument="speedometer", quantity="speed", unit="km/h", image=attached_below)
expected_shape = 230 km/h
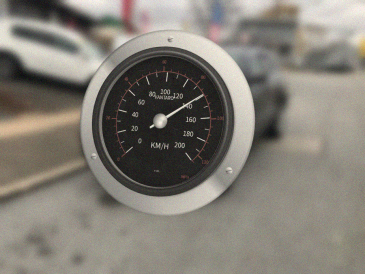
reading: 140 km/h
